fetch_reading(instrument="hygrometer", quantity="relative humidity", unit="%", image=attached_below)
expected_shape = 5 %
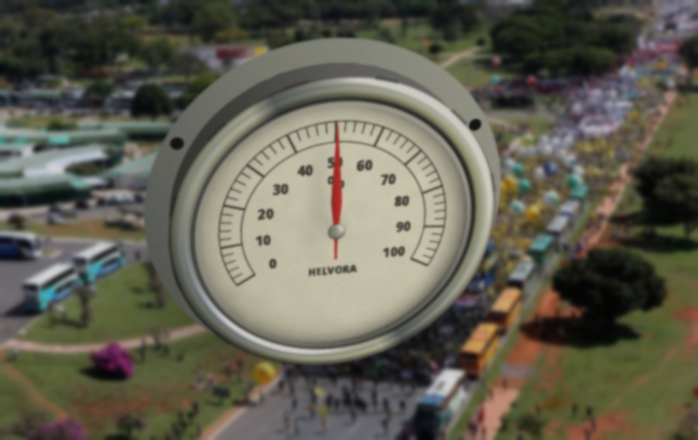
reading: 50 %
